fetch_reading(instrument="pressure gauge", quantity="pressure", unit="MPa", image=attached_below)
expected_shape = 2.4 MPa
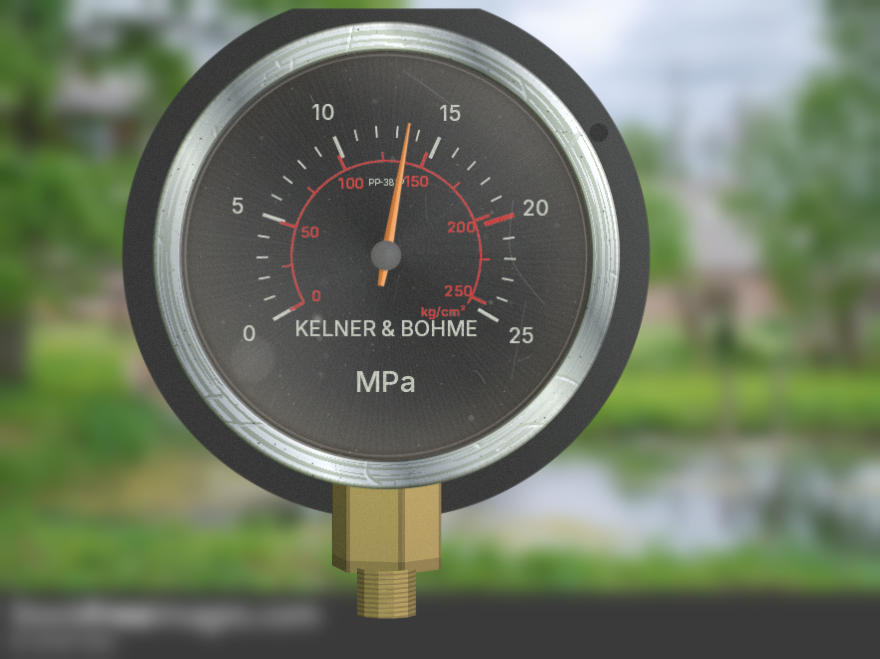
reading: 13.5 MPa
